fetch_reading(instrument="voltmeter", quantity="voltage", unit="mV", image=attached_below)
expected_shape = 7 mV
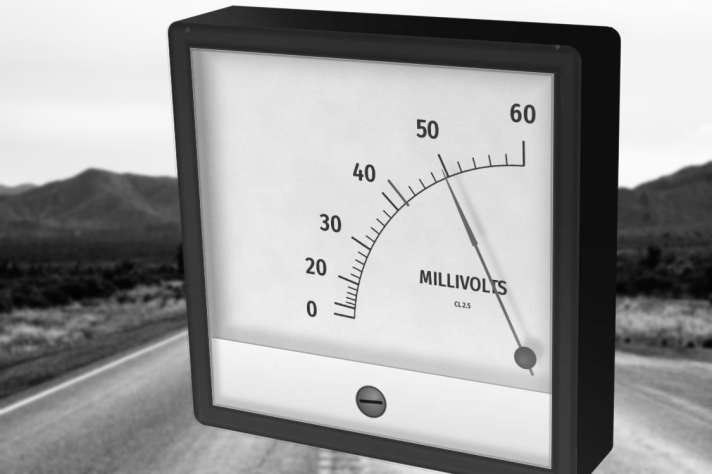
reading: 50 mV
